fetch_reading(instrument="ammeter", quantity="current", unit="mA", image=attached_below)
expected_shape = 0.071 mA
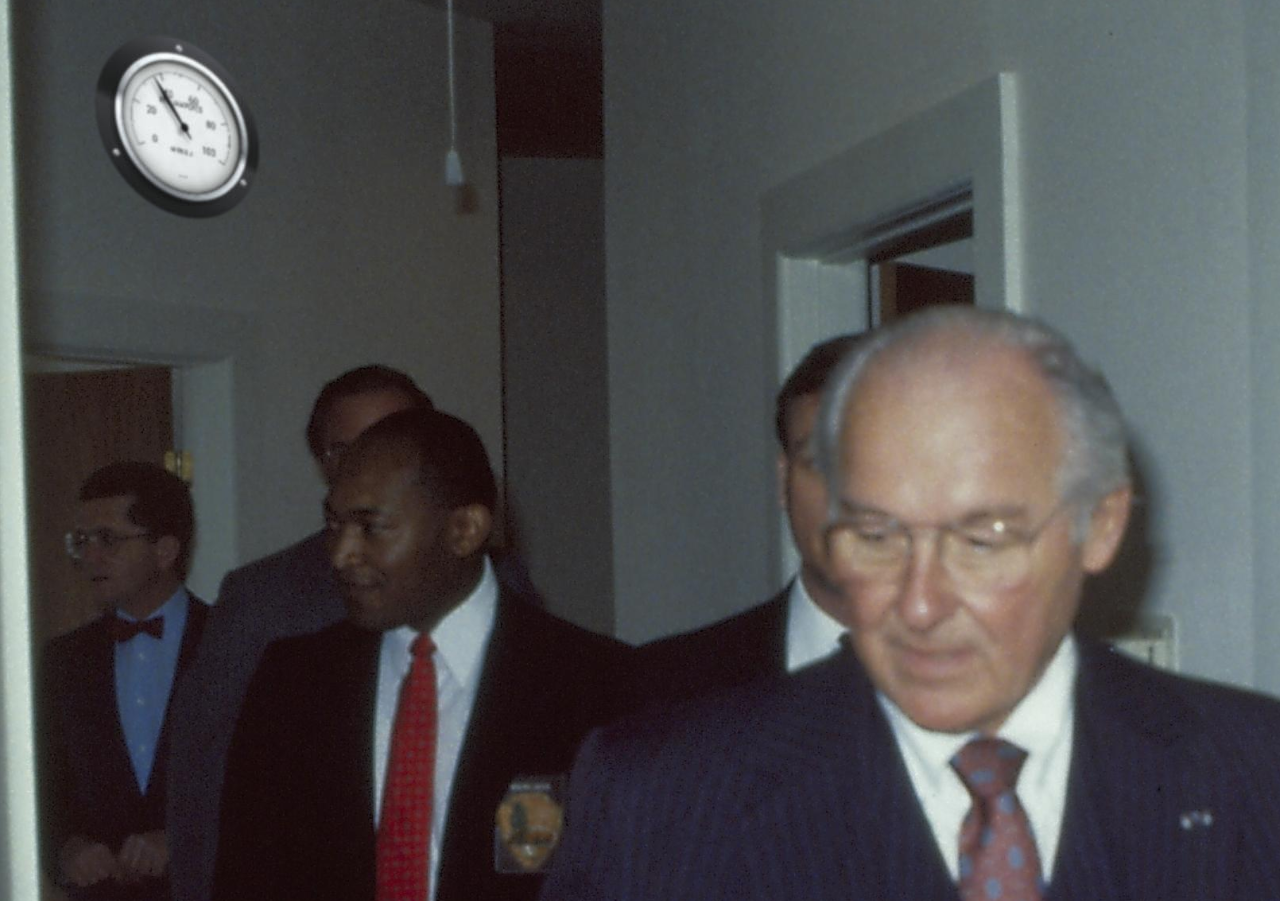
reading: 35 mA
